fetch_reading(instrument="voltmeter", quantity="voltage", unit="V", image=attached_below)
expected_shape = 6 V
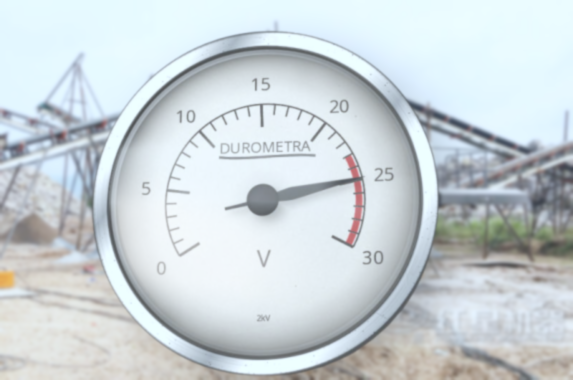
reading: 25 V
